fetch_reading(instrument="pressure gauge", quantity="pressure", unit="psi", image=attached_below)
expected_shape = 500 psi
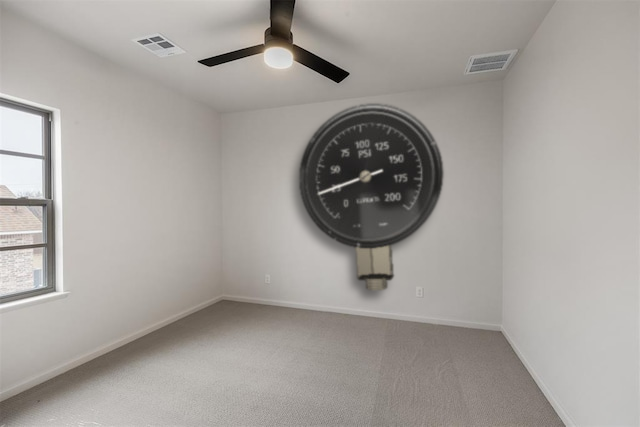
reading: 25 psi
